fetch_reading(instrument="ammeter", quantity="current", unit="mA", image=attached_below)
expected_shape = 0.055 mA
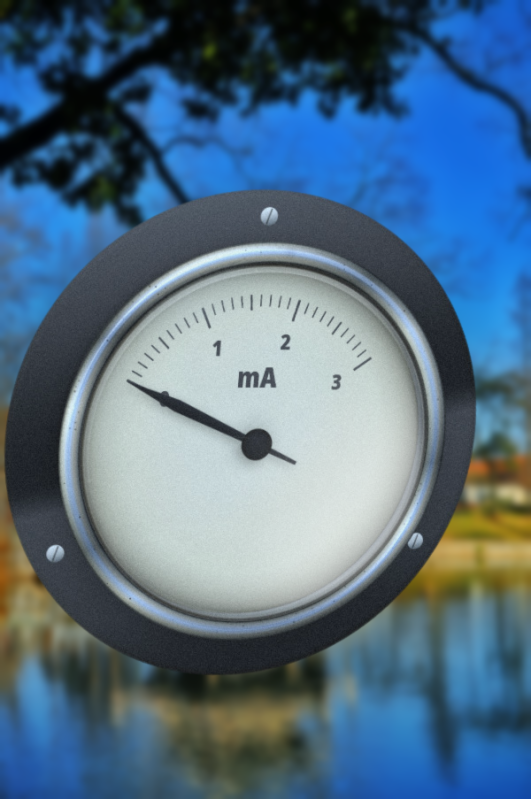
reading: 0 mA
